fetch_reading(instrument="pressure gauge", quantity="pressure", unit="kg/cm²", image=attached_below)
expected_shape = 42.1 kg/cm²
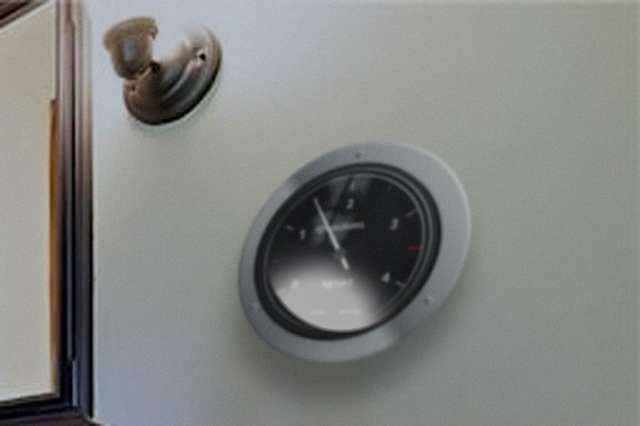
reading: 1.5 kg/cm²
